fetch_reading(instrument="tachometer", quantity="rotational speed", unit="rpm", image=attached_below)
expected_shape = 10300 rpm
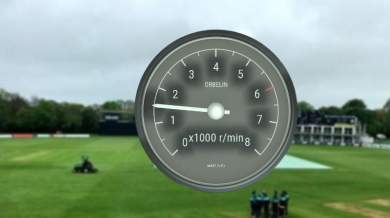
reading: 1500 rpm
